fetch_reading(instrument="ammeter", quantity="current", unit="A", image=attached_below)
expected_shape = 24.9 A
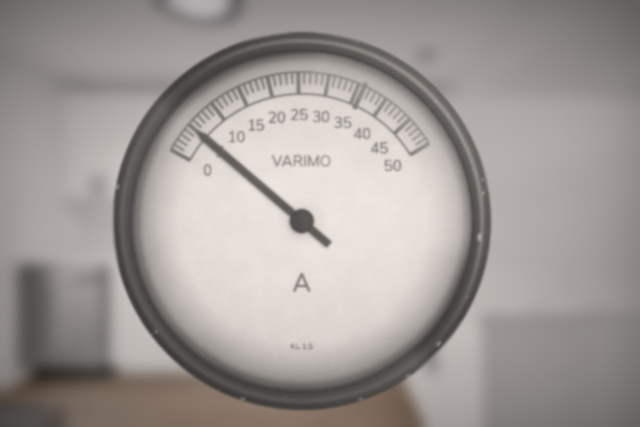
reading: 5 A
